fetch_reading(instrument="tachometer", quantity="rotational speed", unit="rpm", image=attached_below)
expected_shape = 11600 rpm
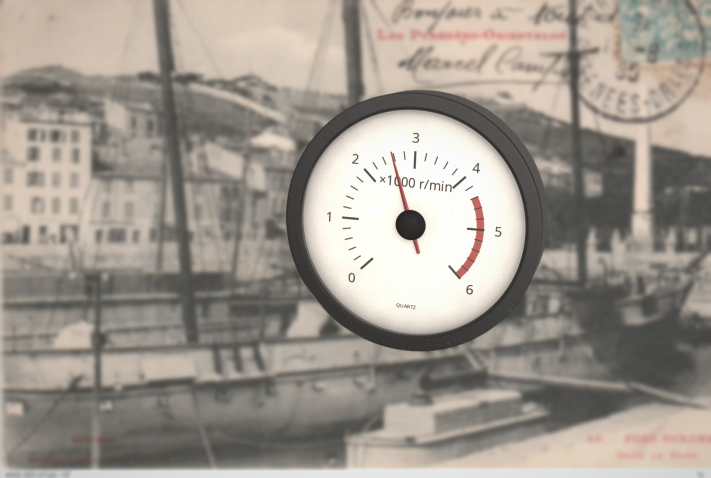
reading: 2600 rpm
